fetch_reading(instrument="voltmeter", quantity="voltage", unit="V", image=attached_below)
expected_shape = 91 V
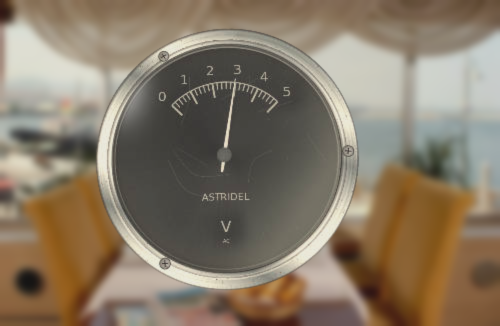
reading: 3 V
